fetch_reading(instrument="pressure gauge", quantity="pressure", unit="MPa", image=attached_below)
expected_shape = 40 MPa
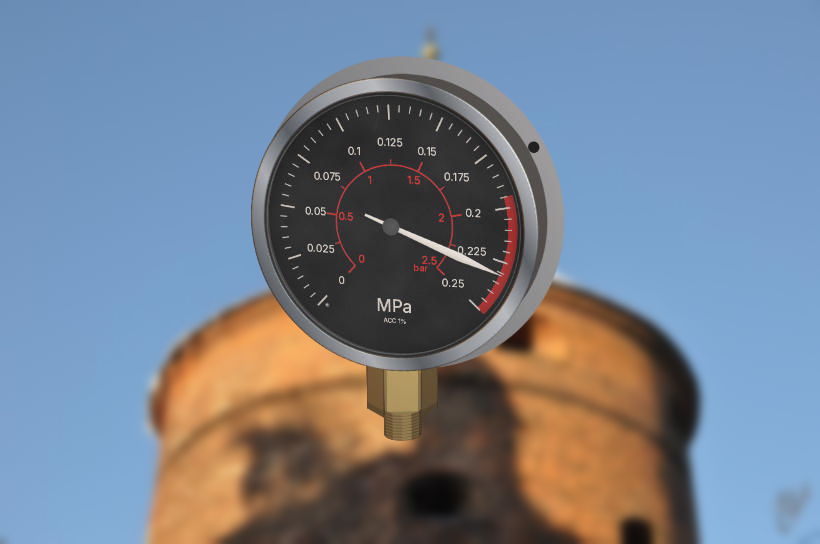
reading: 0.23 MPa
